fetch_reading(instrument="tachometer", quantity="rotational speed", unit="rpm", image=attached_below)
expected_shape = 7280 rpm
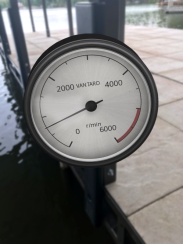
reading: 750 rpm
